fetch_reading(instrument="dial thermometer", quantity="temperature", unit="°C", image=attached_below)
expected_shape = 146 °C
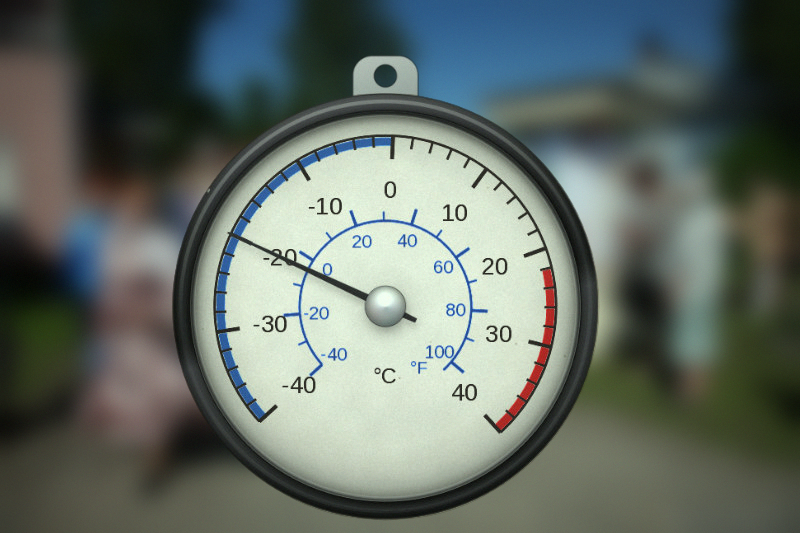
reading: -20 °C
